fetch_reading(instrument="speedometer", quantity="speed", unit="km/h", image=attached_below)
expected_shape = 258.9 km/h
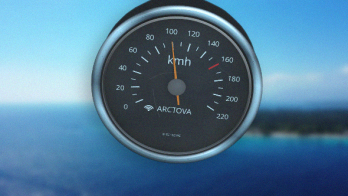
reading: 100 km/h
